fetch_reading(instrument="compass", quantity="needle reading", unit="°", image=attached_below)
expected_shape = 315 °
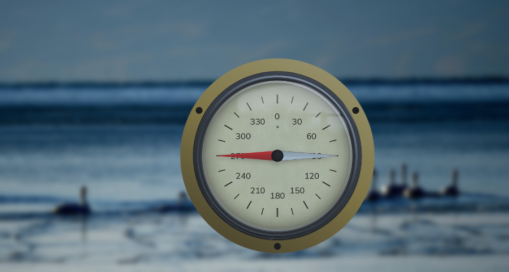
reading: 270 °
